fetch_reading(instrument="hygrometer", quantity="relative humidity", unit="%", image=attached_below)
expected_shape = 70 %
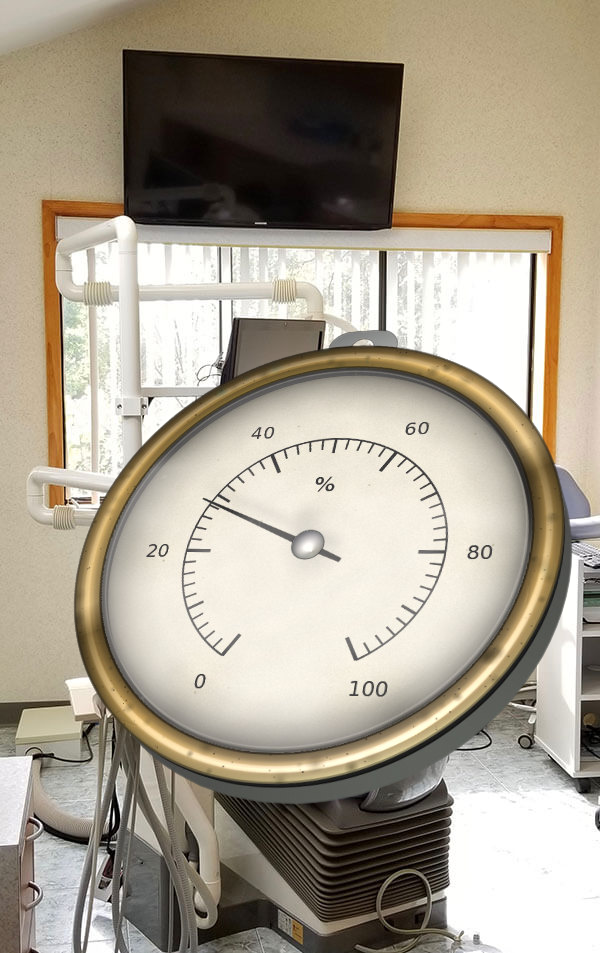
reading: 28 %
